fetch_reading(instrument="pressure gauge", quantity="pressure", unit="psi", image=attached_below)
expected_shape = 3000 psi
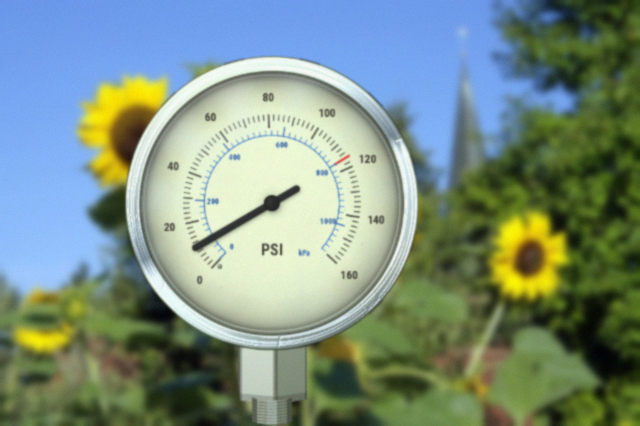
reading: 10 psi
